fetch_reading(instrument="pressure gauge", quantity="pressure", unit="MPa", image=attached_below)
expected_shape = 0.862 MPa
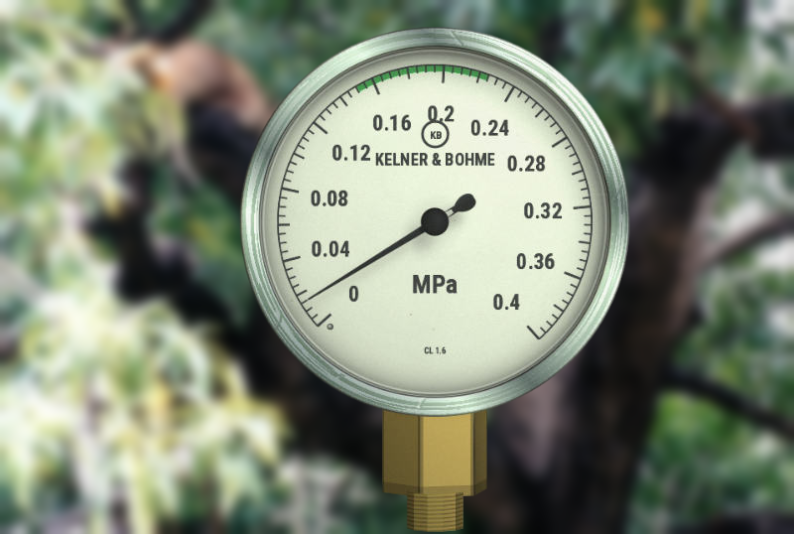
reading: 0.015 MPa
